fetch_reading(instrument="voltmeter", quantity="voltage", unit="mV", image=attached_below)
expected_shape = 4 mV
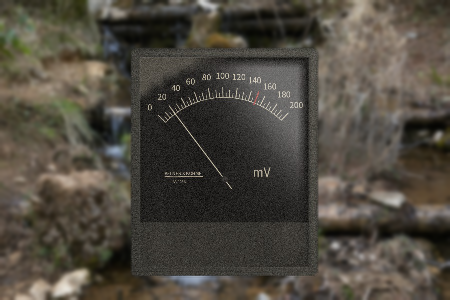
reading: 20 mV
